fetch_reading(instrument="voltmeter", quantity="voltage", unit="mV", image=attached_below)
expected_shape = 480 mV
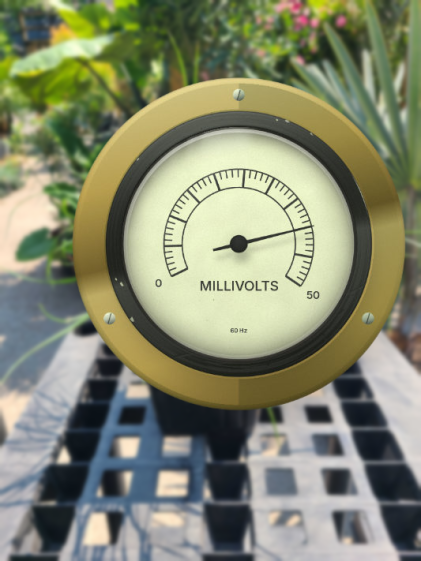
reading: 40 mV
